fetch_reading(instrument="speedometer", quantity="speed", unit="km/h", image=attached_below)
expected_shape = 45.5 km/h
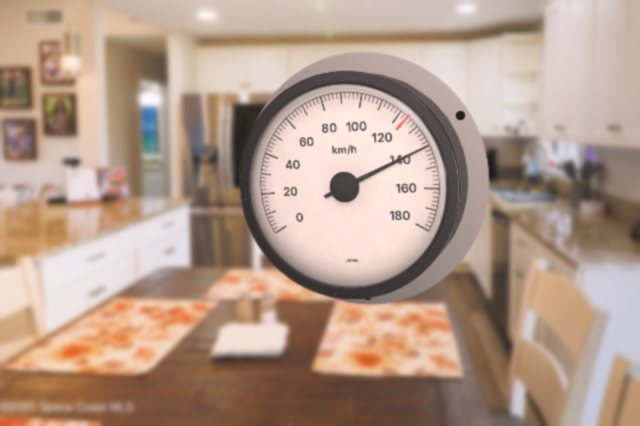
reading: 140 km/h
